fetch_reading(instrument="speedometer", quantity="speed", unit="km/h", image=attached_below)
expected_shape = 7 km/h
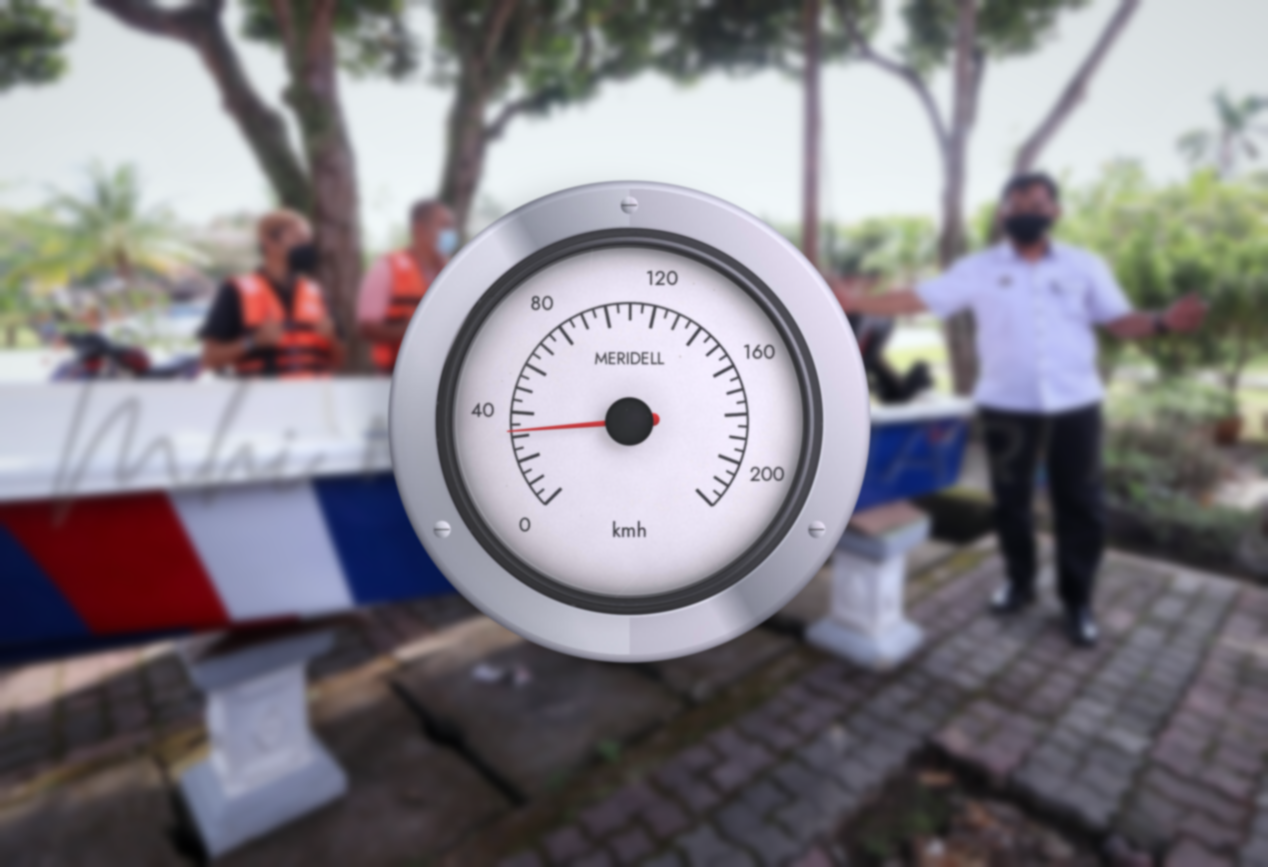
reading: 32.5 km/h
